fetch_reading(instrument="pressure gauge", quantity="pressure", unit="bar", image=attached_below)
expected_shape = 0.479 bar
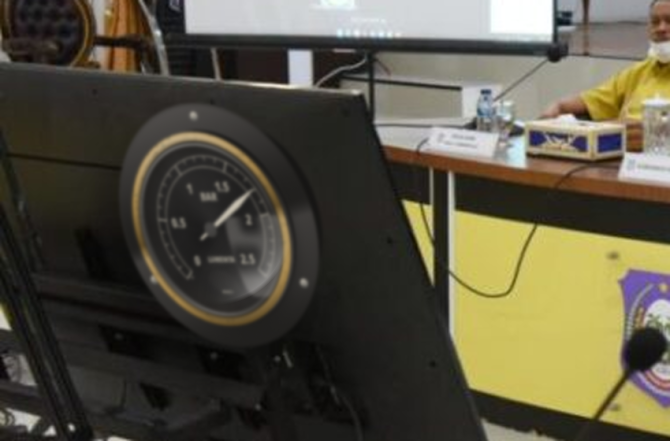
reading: 1.8 bar
